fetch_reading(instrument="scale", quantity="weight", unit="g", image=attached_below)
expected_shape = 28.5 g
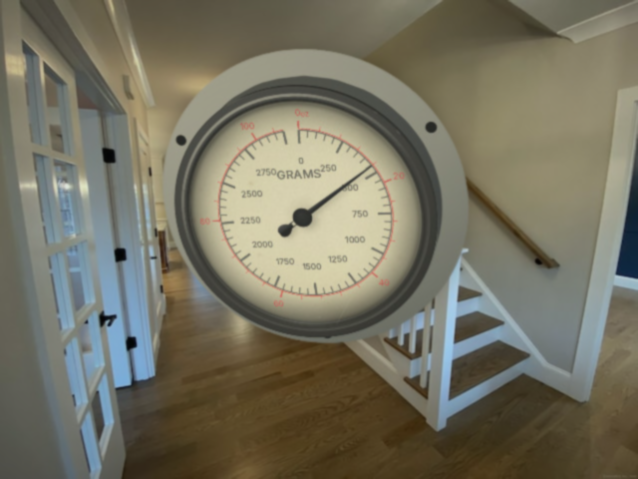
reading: 450 g
